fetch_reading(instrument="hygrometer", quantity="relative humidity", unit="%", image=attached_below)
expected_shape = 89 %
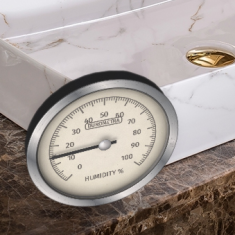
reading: 15 %
